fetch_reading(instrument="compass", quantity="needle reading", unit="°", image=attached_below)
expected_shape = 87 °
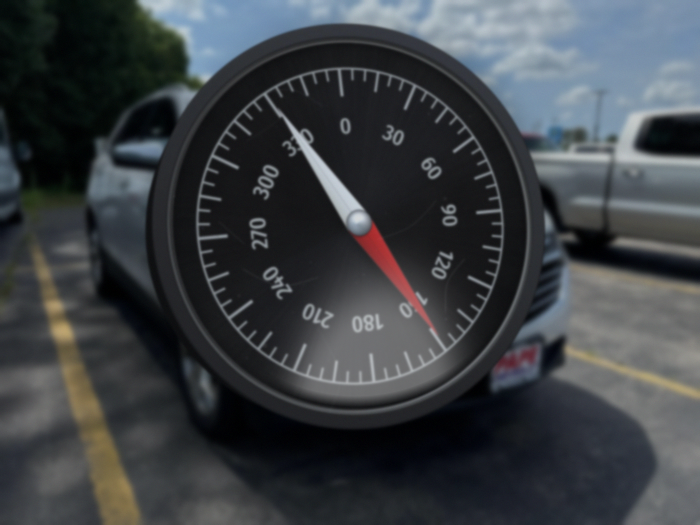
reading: 150 °
